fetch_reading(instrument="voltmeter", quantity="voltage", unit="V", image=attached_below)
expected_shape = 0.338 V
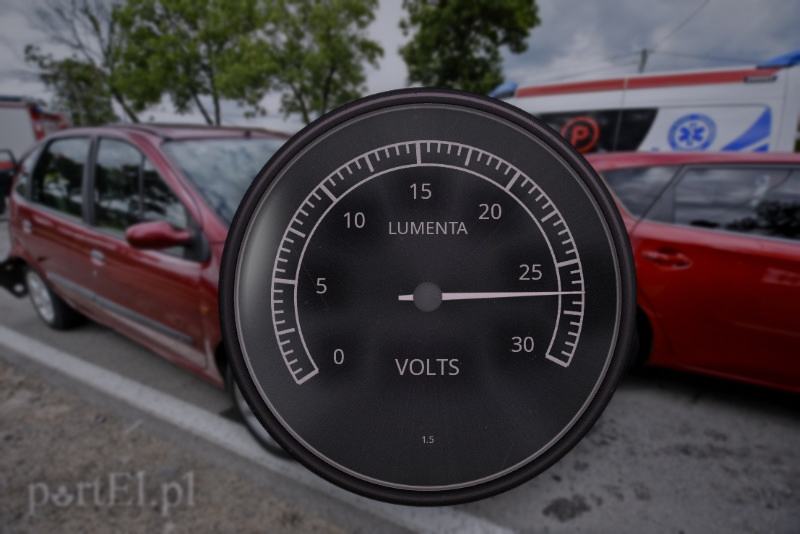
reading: 26.5 V
